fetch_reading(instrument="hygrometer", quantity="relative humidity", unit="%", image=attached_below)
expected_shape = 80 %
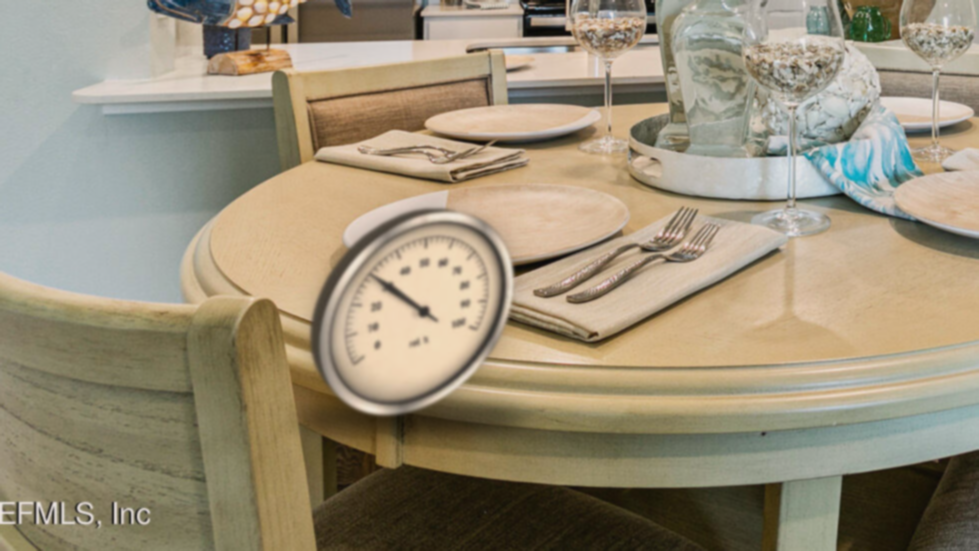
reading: 30 %
